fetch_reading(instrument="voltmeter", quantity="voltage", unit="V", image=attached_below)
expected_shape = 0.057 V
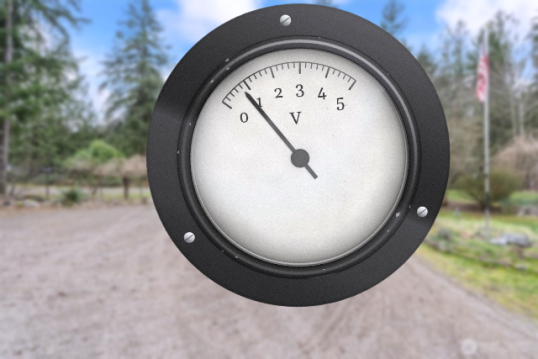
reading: 0.8 V
